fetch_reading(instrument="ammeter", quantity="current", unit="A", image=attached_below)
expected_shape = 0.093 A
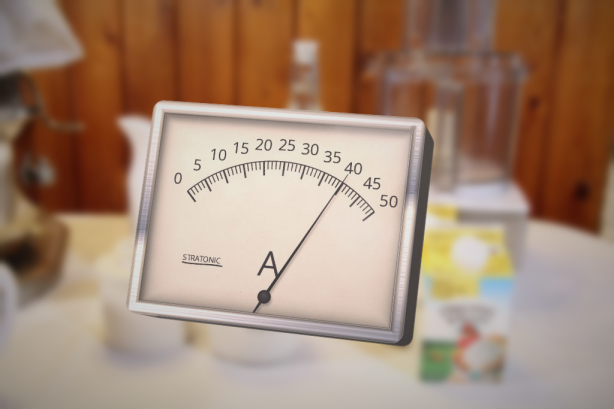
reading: 40 A
